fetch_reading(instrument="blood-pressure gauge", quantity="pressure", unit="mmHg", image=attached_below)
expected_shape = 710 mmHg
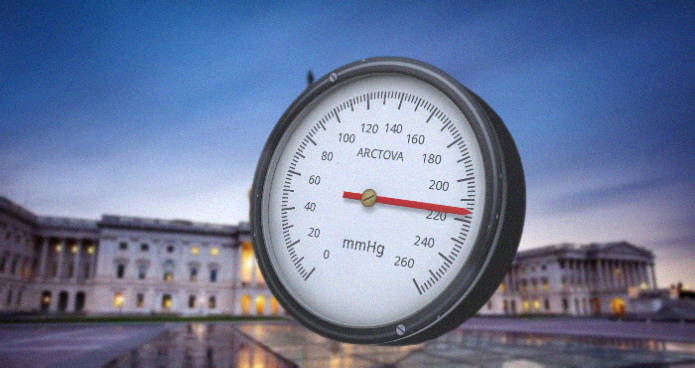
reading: 216 mmHg
